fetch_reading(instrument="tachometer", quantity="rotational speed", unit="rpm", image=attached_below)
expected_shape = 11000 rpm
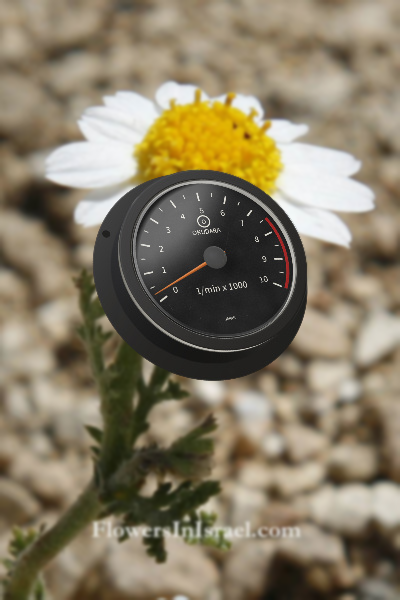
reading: 250 rpm
